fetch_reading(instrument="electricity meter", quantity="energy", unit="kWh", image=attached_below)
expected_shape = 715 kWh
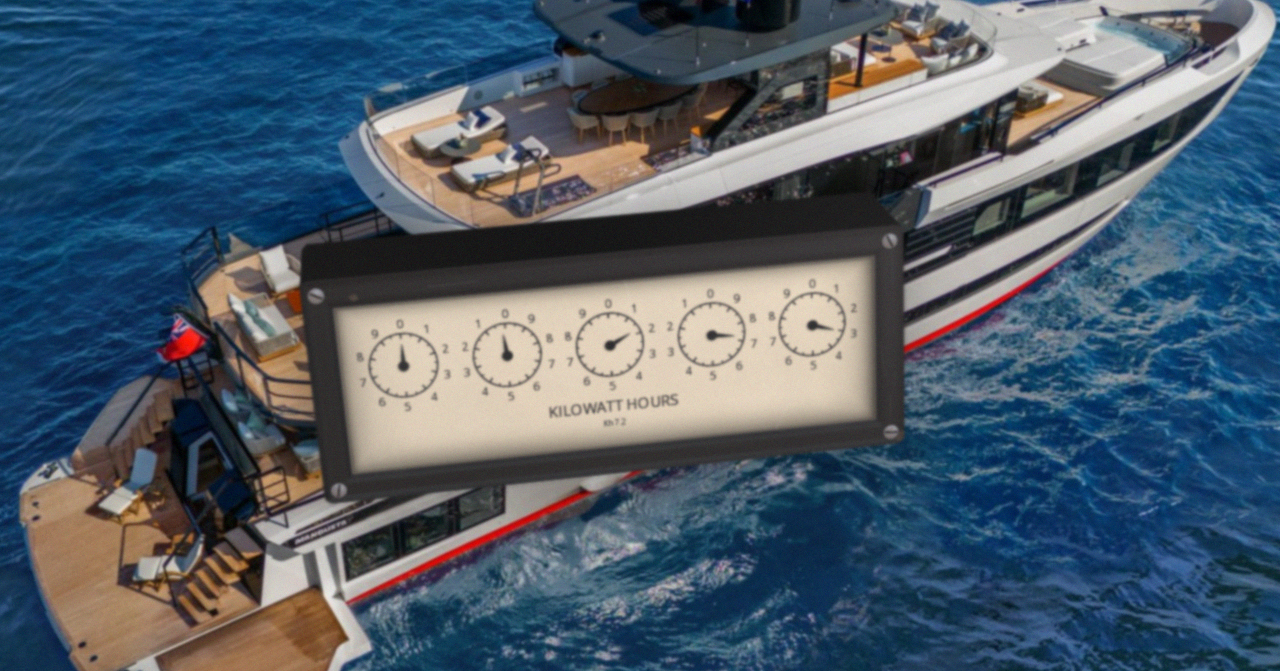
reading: 173 kWh
